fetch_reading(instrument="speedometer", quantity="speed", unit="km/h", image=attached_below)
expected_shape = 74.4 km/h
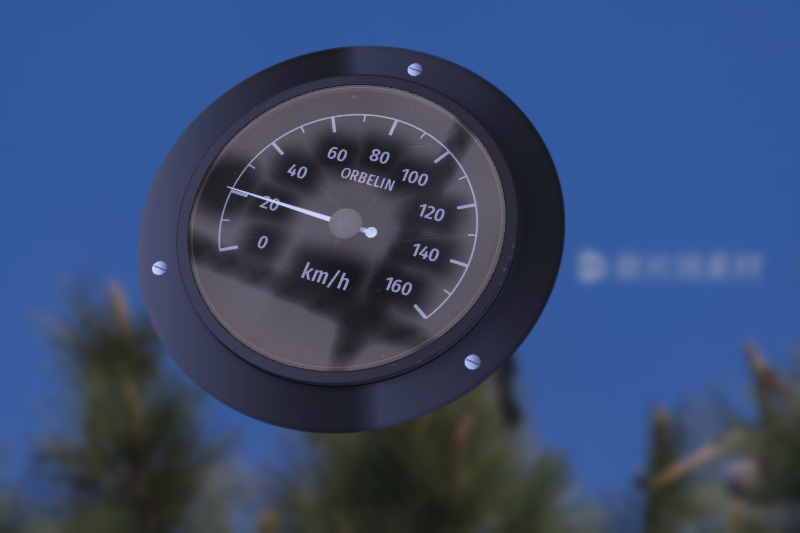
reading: 20 km/h
